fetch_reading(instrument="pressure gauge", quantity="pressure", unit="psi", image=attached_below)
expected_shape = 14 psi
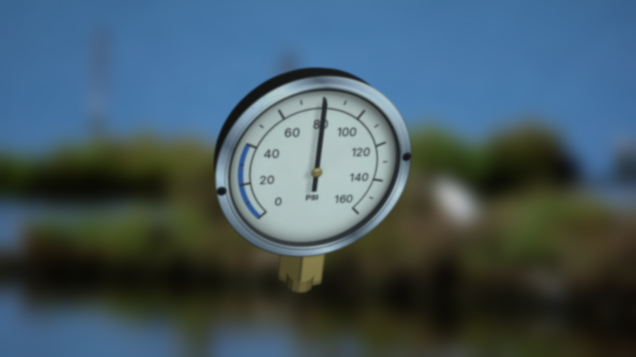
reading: 80 psi
